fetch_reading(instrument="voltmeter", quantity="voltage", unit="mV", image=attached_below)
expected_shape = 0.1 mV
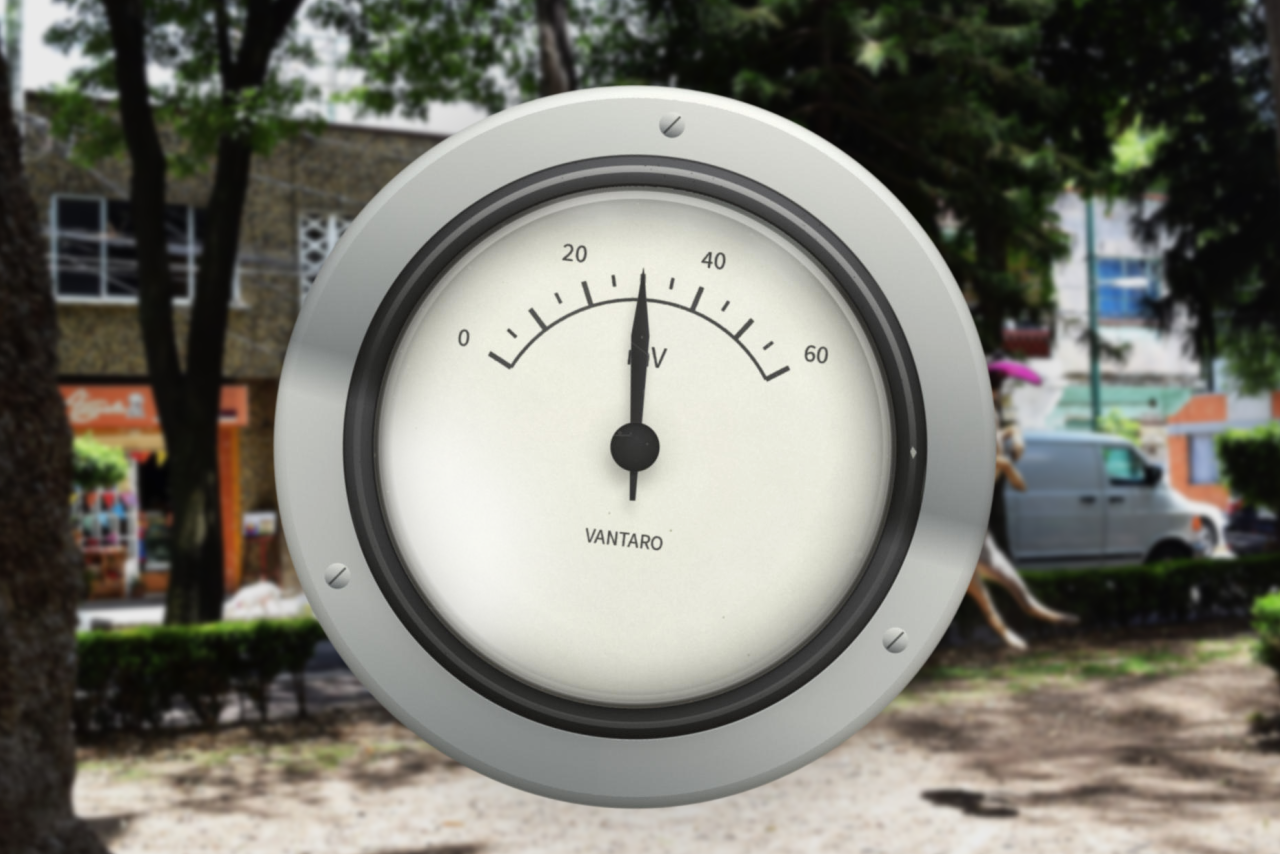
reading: 30 mV
